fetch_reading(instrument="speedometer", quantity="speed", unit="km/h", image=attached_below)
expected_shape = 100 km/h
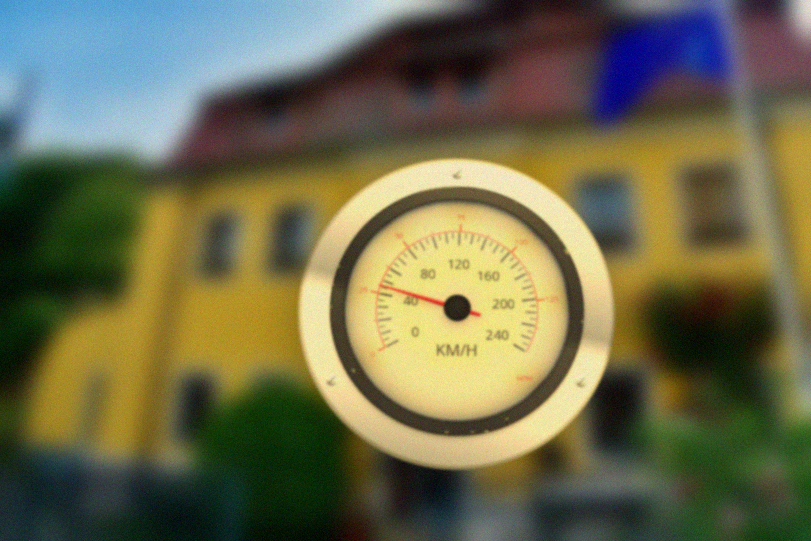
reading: 45 km/h
